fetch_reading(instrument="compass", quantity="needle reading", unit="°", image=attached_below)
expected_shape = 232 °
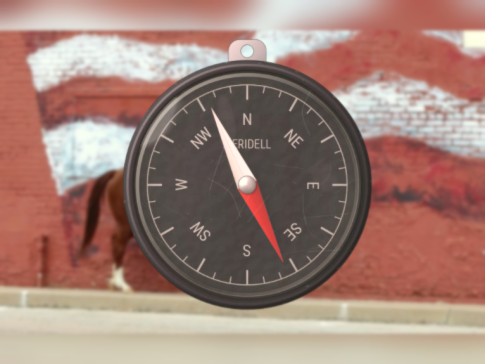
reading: 155 °
